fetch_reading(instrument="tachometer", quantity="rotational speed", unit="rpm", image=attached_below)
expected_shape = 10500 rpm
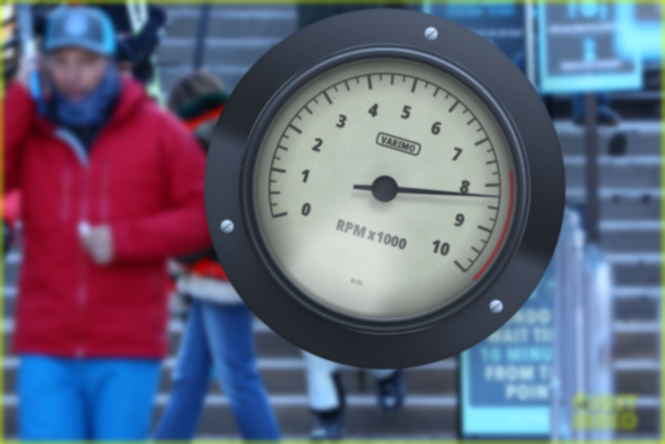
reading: 8250 rpm
